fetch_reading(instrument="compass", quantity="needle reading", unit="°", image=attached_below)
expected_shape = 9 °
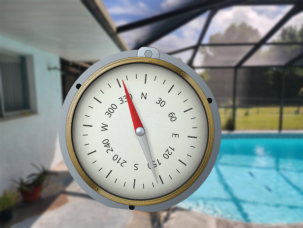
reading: 335 °
